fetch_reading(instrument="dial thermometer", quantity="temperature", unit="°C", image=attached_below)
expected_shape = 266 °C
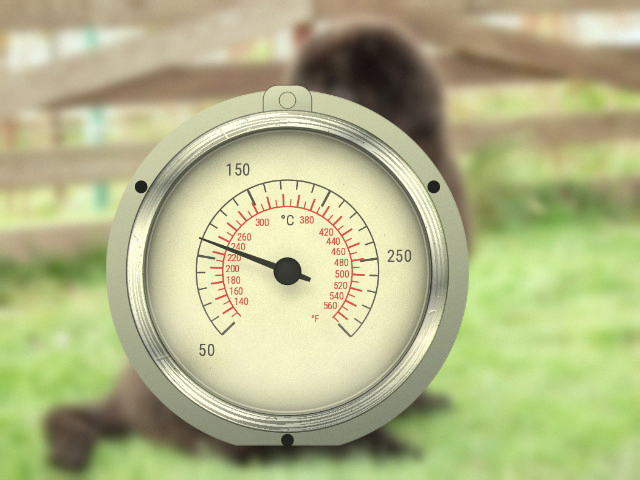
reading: 110 °C
